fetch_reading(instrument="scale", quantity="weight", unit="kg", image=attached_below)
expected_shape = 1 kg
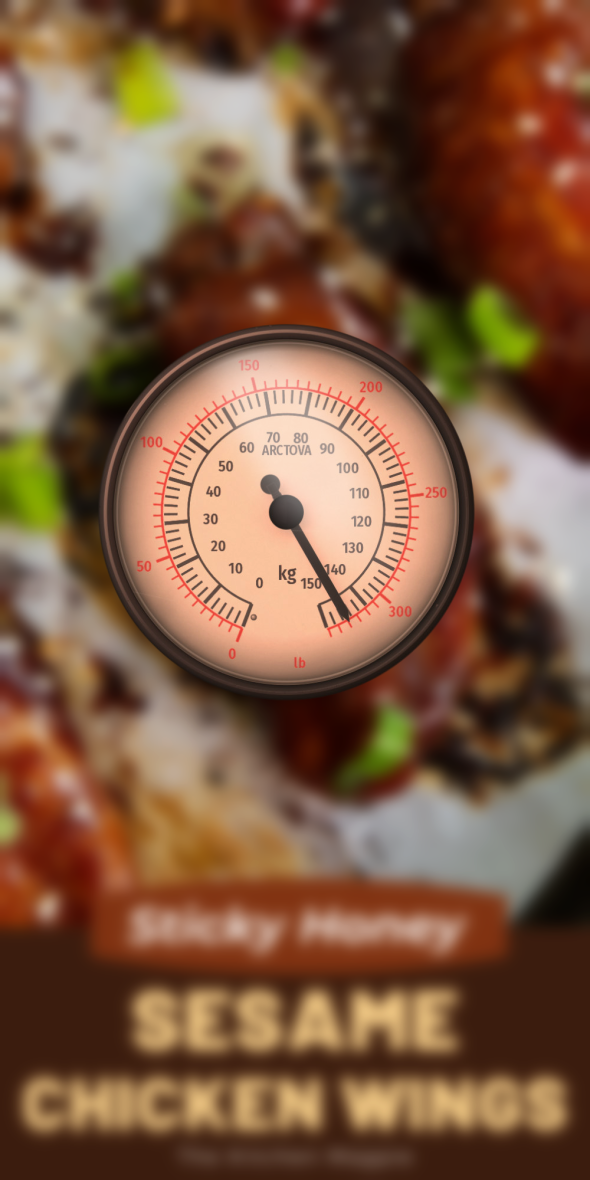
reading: 145 kg
